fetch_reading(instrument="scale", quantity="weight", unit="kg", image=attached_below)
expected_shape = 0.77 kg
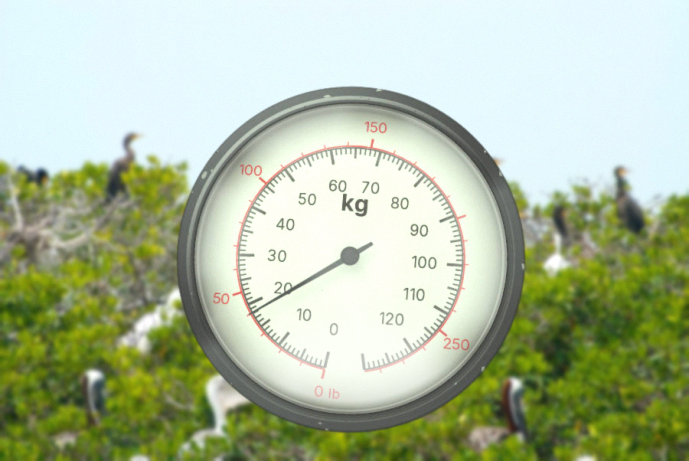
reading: 18 kg
